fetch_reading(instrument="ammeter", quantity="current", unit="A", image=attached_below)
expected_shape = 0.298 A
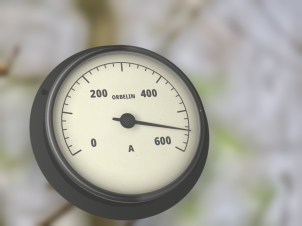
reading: 550 A
